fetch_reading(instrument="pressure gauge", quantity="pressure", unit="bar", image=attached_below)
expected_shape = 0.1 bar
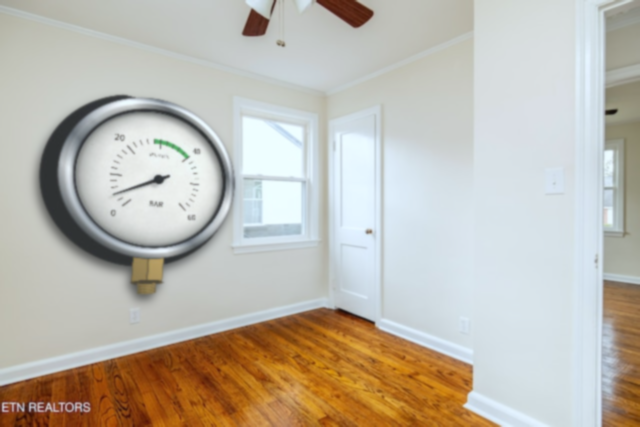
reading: 4 bar
